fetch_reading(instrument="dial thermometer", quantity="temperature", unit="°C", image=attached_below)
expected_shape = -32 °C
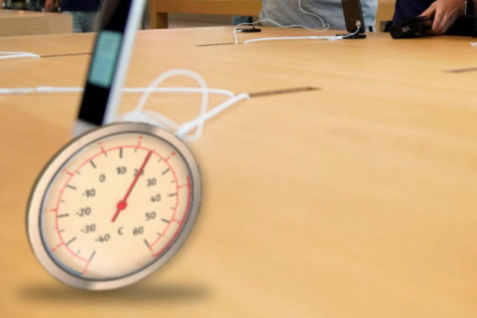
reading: 20 °C
